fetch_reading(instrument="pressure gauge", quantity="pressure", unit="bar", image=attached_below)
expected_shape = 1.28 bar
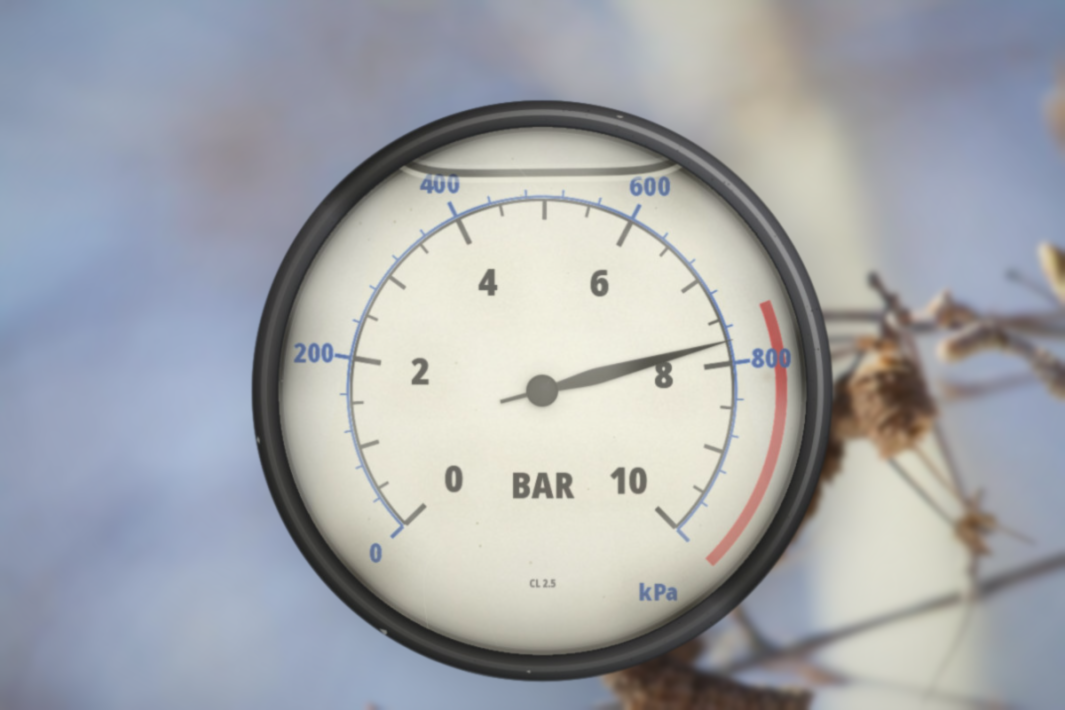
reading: 7.75 bar
